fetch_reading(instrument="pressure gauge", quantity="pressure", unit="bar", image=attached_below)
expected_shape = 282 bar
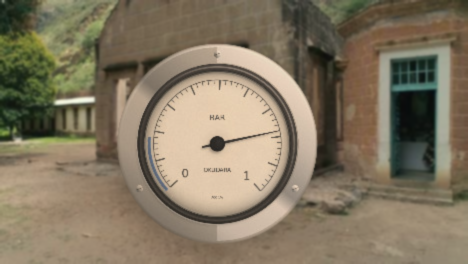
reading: 0.78 bar
